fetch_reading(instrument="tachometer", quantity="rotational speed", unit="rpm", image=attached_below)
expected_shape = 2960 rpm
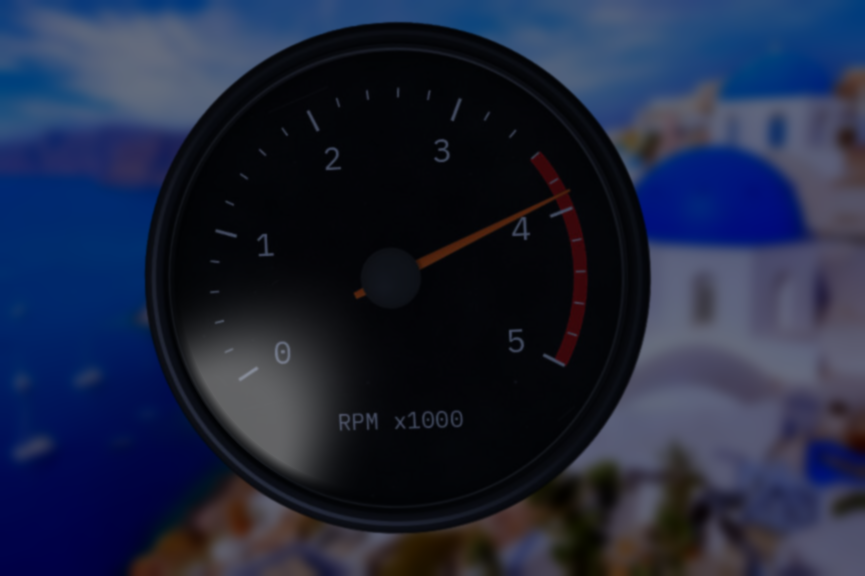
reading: 3900 rpm
